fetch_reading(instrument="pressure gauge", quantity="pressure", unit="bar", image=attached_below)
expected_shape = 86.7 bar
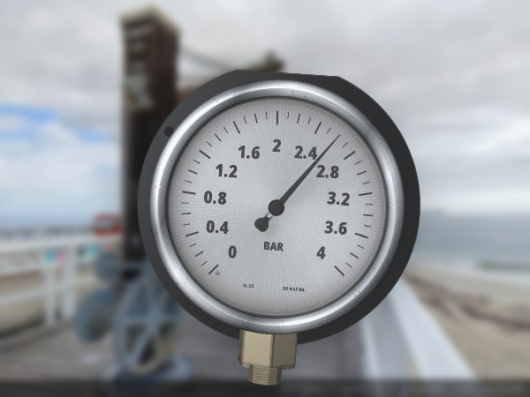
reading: 2.6 bar
